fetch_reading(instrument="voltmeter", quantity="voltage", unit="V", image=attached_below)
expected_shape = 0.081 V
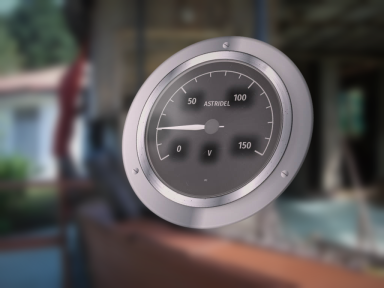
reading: 20 V
